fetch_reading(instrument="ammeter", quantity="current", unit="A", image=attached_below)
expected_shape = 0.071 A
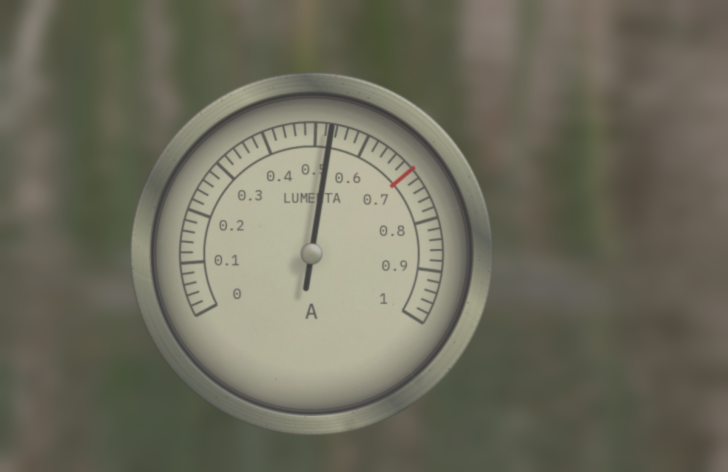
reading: 0.53 A
